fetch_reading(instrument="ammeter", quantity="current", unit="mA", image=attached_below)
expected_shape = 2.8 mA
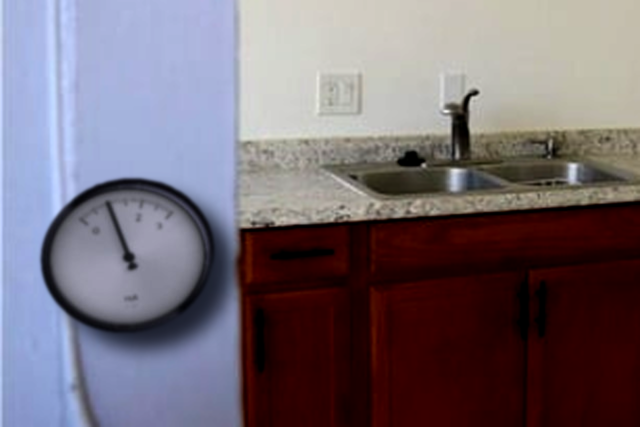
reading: 1 mA
